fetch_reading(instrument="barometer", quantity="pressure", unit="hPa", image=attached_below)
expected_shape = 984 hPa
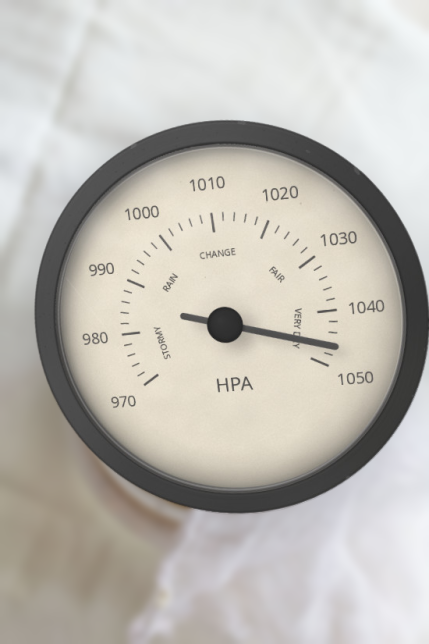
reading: 1046 hPa
